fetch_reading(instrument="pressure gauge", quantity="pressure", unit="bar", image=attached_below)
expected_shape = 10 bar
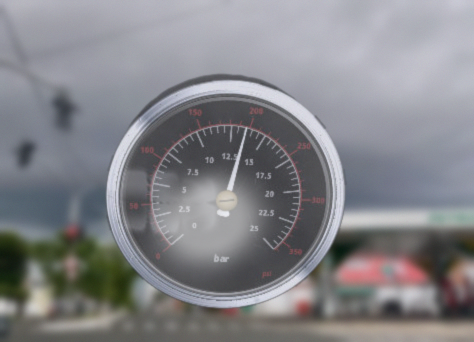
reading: 13.5 bar
